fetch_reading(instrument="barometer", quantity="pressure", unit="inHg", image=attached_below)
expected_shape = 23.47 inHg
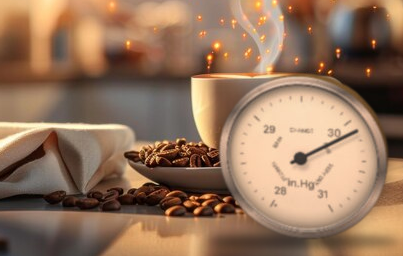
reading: 30.1 inHg
